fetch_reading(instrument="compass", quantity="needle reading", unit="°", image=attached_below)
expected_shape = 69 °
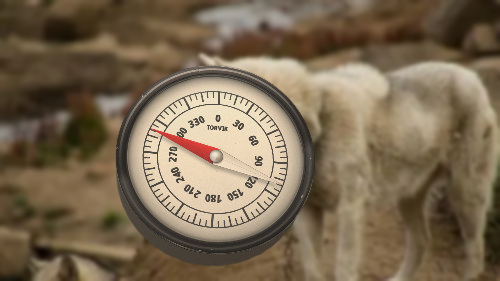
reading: 290 °
